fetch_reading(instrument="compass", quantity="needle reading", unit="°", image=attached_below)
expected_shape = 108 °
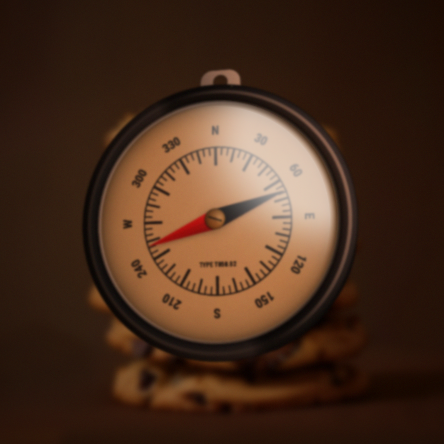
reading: 250 °
